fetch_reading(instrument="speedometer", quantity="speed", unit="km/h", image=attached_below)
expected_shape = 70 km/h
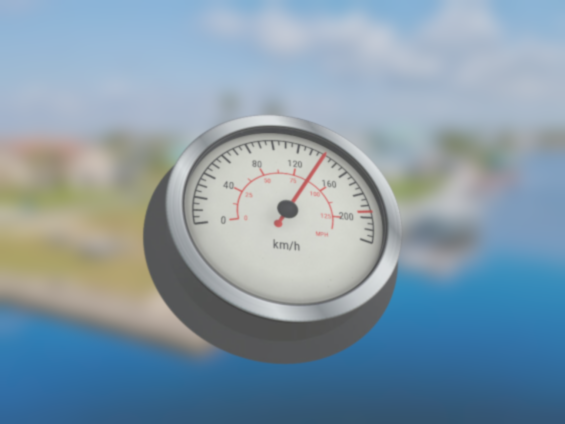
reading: 140 km/h
